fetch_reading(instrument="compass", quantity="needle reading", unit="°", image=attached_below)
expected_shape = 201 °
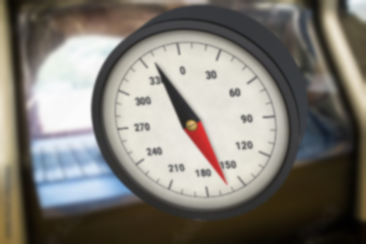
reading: 160 °
